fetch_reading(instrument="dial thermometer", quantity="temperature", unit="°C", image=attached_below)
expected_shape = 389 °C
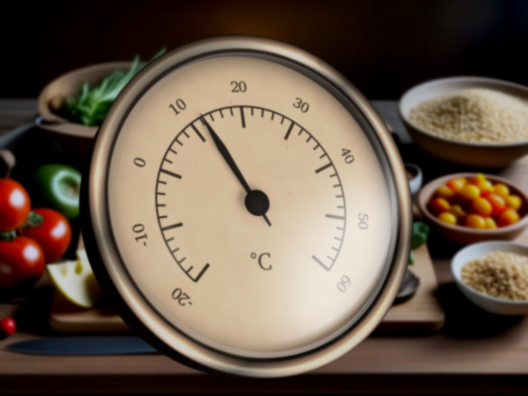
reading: 12 °C
